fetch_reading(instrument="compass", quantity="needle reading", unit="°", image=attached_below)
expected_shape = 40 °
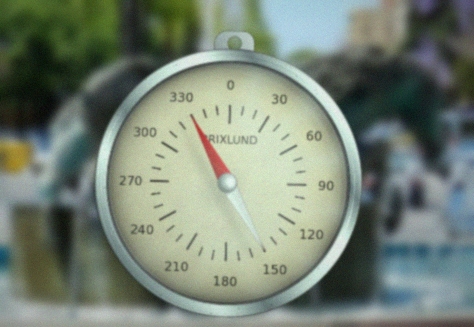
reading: 330 °
